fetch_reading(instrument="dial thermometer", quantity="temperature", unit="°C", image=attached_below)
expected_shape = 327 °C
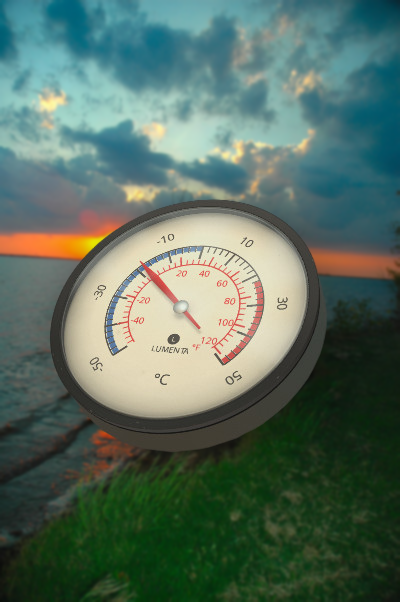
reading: -18 °C
